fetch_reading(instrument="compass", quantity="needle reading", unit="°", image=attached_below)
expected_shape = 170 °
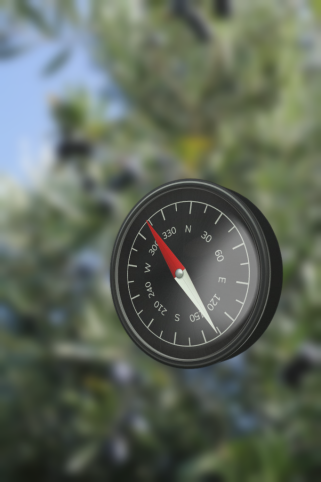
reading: 315 °
